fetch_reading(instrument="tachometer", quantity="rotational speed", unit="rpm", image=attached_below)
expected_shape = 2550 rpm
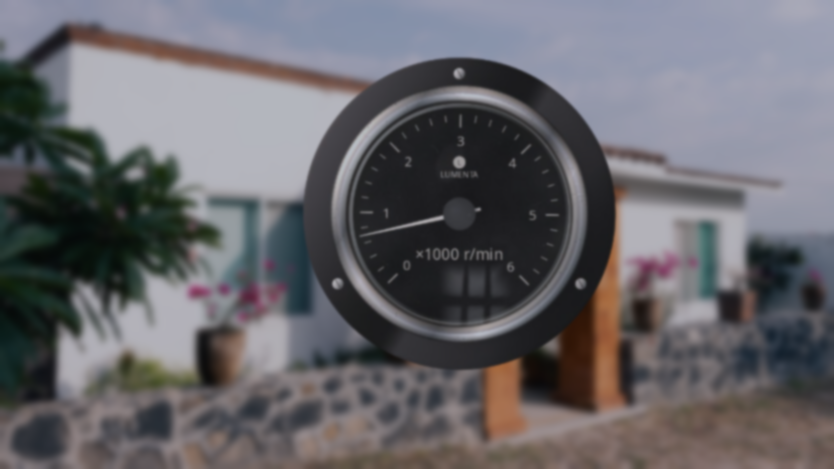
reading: 700 rpm
